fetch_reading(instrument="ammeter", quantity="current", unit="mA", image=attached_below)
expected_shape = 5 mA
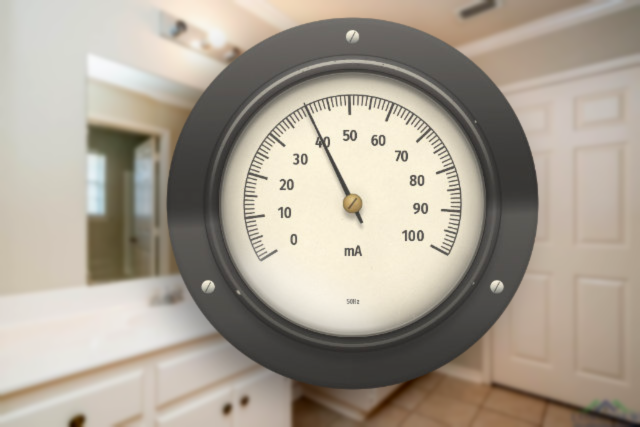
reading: 40 mA
